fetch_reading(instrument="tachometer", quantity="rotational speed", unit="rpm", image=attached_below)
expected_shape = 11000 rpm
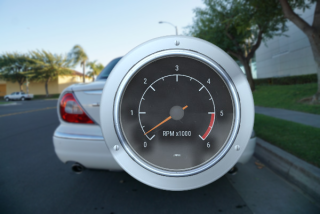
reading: 250 rpm
